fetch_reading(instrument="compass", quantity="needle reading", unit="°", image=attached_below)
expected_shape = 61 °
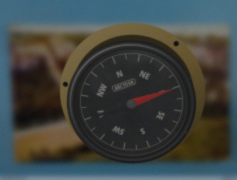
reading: 90 °
